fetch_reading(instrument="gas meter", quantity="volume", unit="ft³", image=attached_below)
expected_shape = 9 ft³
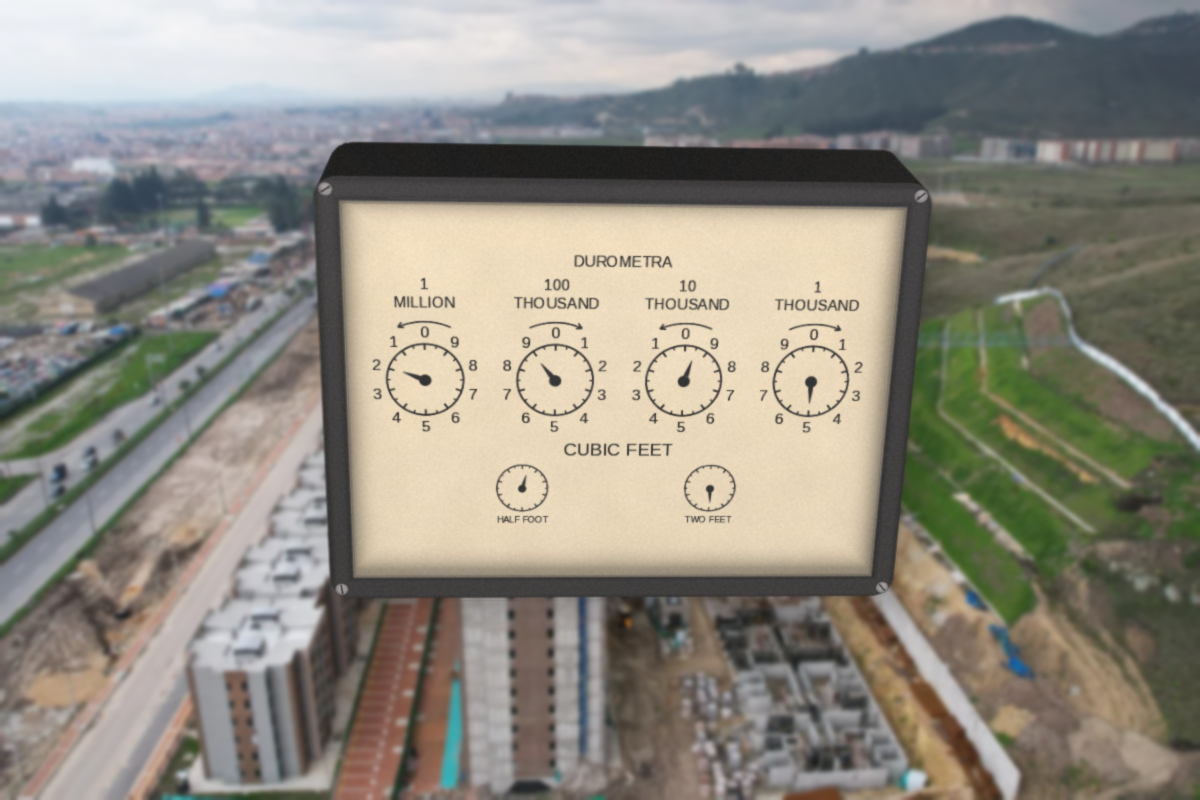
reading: 189500 ft³
